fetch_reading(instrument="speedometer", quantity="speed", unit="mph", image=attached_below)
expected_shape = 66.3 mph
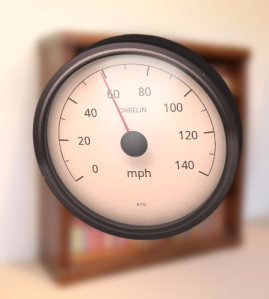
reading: 60 mph
